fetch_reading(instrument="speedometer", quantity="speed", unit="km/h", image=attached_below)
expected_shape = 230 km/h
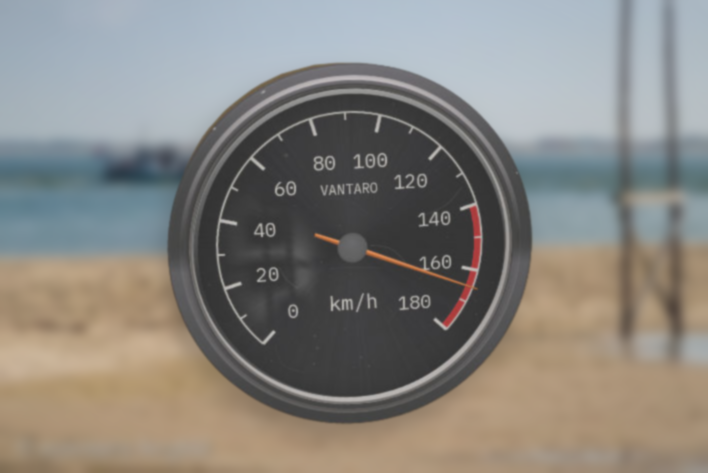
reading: 165 km/h
